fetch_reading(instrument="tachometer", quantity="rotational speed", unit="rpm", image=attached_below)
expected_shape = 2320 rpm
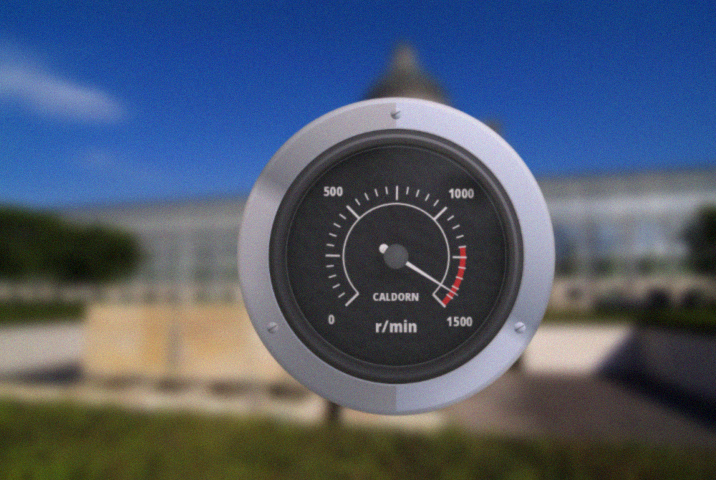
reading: 1425 rpm
